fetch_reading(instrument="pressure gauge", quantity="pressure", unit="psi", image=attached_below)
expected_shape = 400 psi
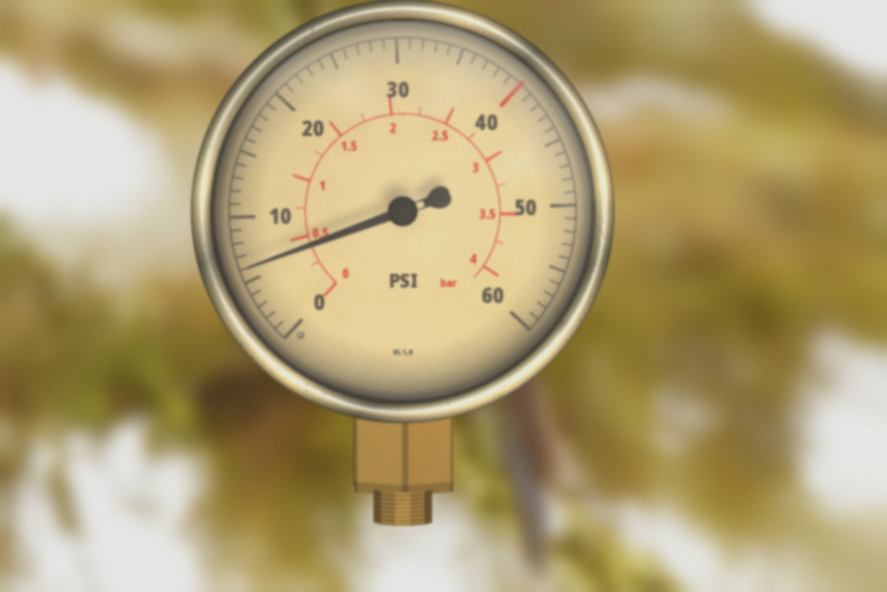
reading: 6 psi
